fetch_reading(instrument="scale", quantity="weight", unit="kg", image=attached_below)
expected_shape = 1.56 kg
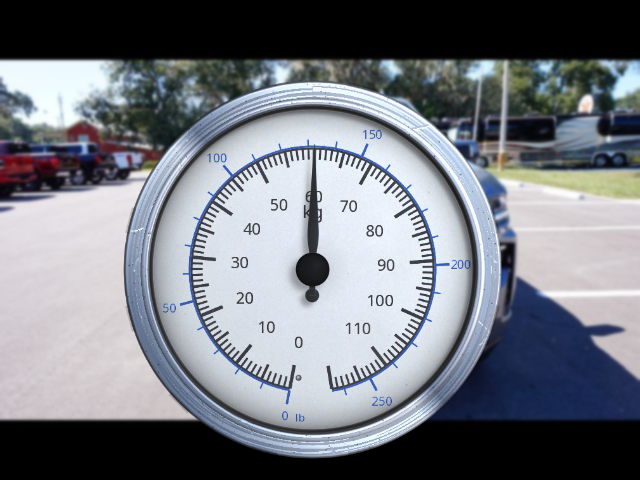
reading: 60 kg
